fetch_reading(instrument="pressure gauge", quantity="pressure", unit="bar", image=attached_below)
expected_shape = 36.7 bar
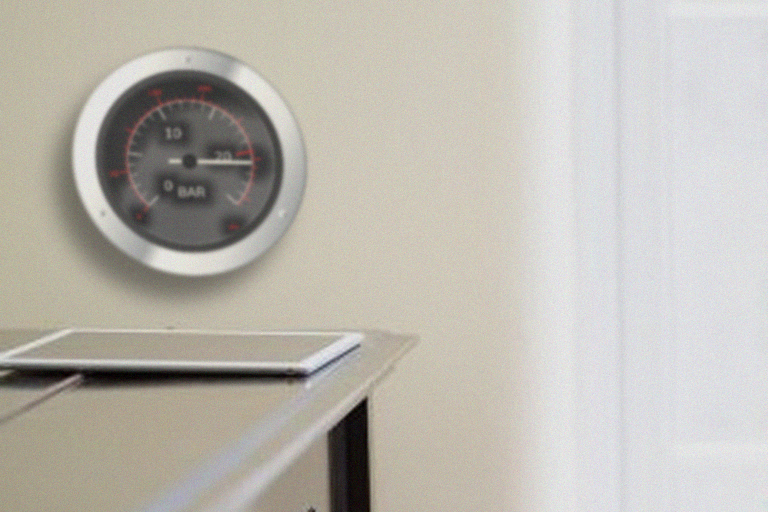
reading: 21 bar
